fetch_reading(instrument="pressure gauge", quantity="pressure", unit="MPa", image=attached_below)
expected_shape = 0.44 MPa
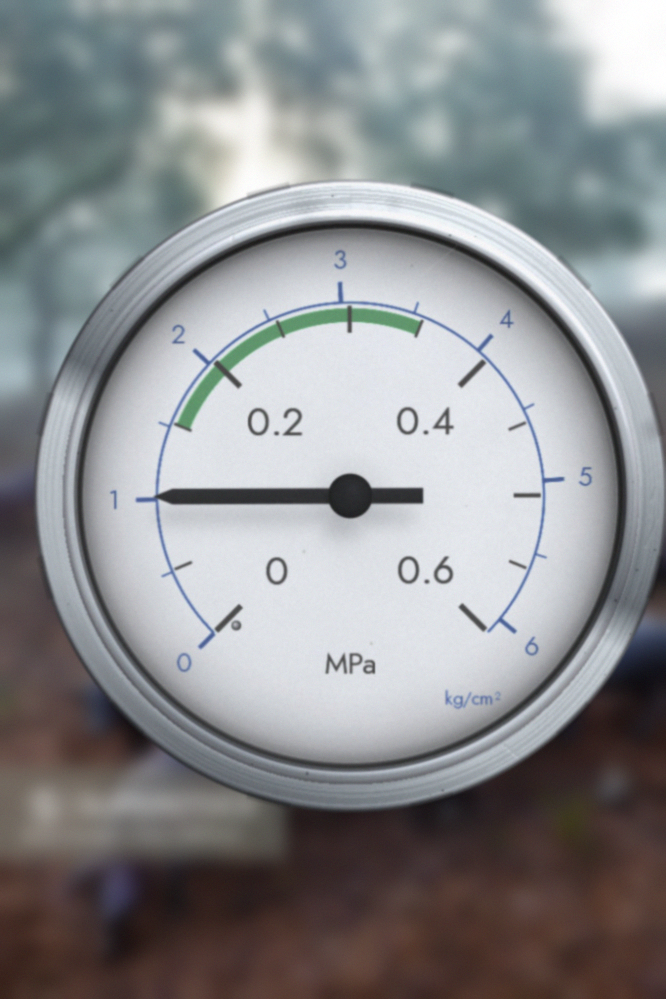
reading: 0.1 MPa
